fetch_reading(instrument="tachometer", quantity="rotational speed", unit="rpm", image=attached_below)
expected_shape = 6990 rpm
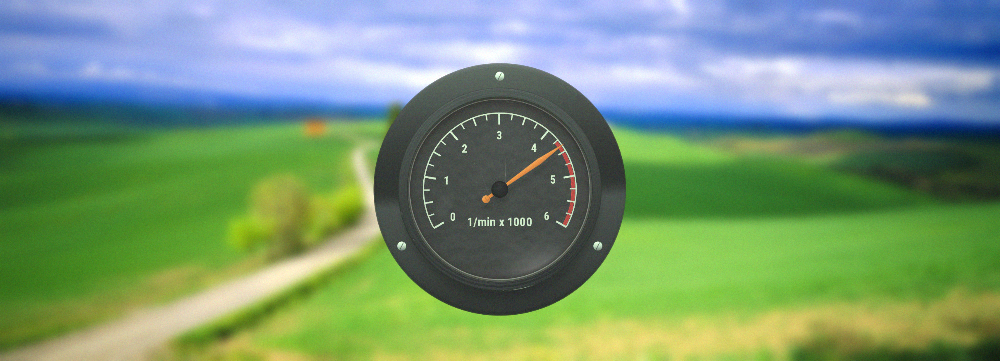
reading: 4375 rpm
